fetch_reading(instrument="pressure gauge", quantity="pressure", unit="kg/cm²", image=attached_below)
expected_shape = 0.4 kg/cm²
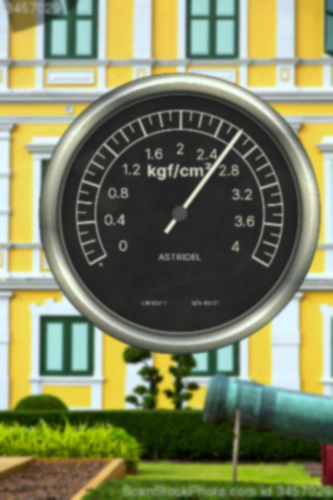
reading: 2.6 kg/cm²
